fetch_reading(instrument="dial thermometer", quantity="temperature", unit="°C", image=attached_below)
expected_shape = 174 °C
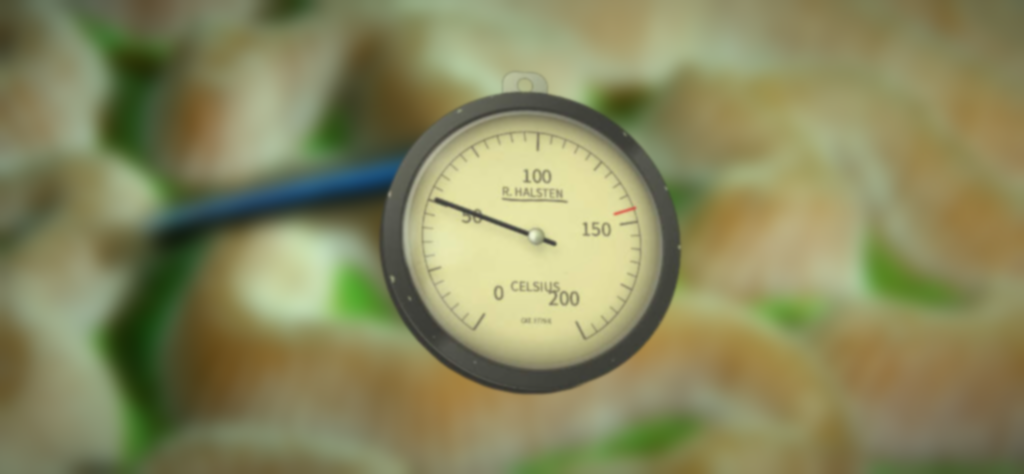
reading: 50 °C
